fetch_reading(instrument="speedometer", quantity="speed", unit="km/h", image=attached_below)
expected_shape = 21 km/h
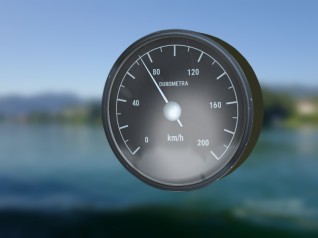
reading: 75 km/h
